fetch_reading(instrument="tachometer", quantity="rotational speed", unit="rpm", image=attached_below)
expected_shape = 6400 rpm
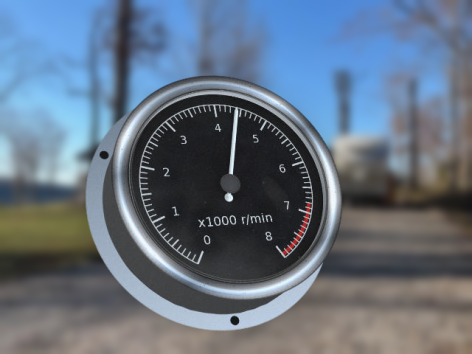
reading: 4400 rpm
